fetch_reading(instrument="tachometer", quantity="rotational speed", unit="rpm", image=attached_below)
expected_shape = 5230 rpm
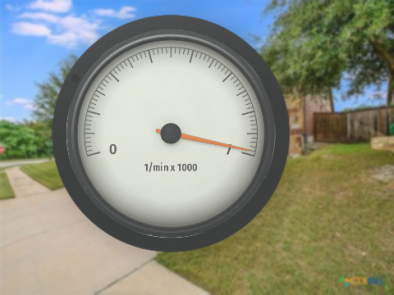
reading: 6900 rpm
